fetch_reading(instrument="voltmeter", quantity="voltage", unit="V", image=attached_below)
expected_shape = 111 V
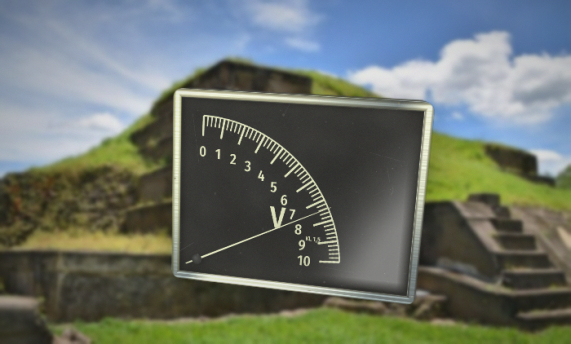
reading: 7.4 V
